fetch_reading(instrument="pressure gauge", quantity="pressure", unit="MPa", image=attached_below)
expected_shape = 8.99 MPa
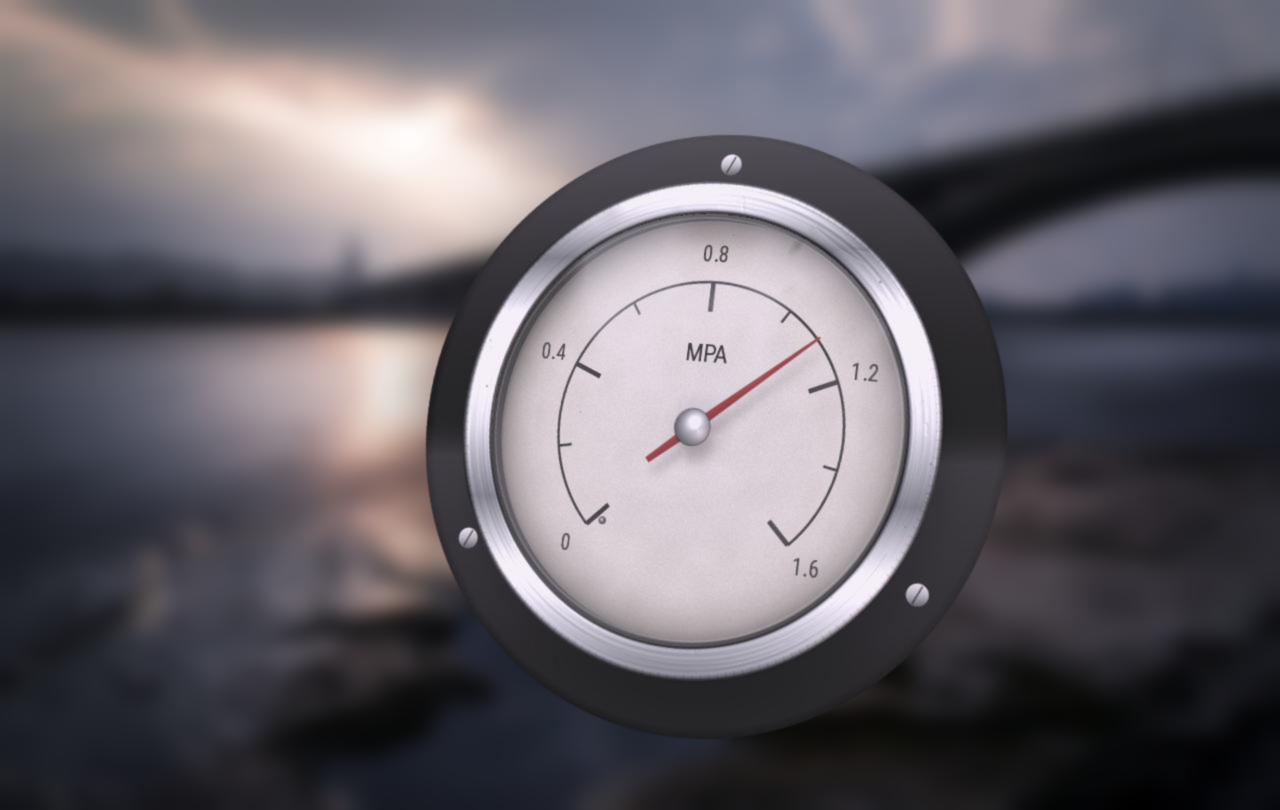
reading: 1.1 MPa
